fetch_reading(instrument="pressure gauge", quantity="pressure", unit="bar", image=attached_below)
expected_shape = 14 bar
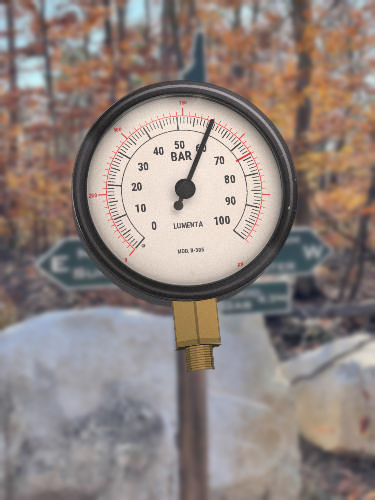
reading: 60 bar
